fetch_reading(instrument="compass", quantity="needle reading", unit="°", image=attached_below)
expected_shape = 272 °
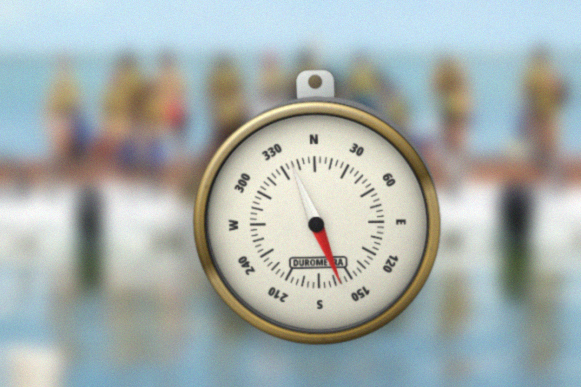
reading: 160 °
